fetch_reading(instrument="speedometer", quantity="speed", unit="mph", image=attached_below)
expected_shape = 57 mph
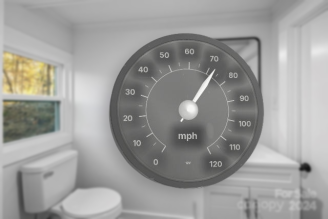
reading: 72.5 mph
